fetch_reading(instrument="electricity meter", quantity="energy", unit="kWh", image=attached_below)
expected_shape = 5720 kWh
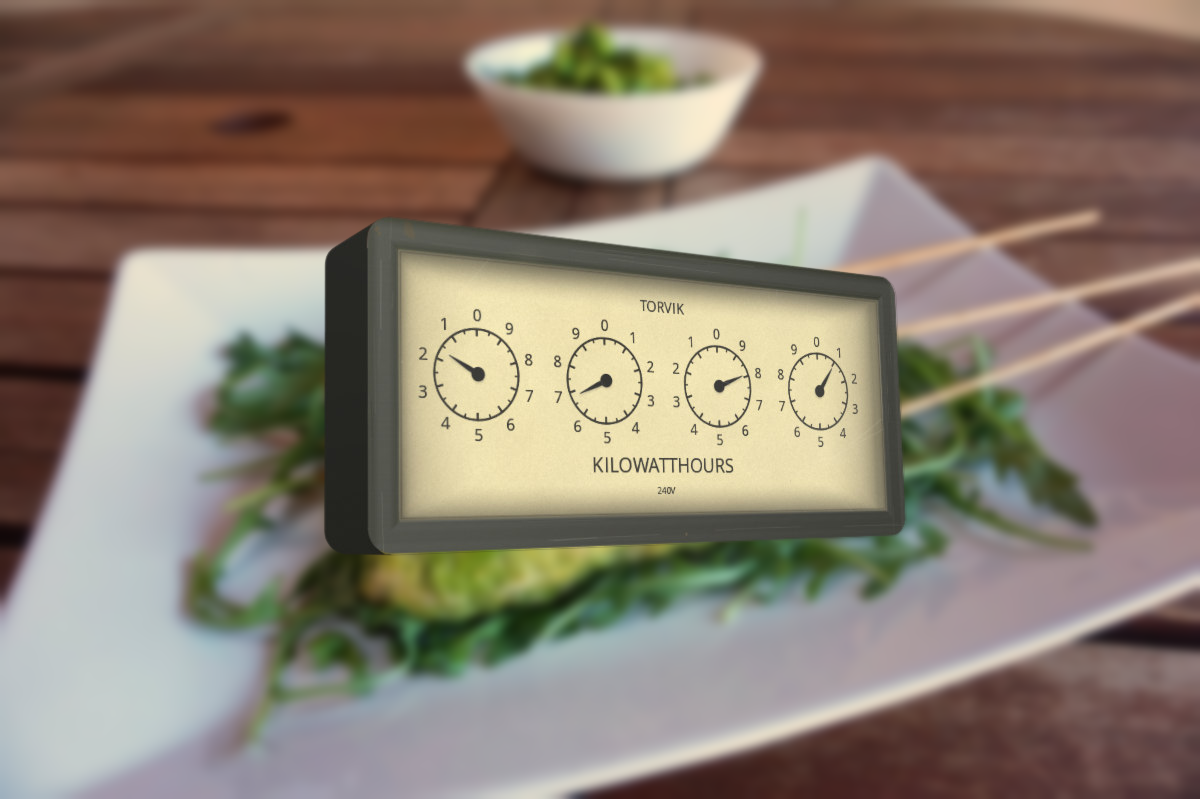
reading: 1681 kWh
